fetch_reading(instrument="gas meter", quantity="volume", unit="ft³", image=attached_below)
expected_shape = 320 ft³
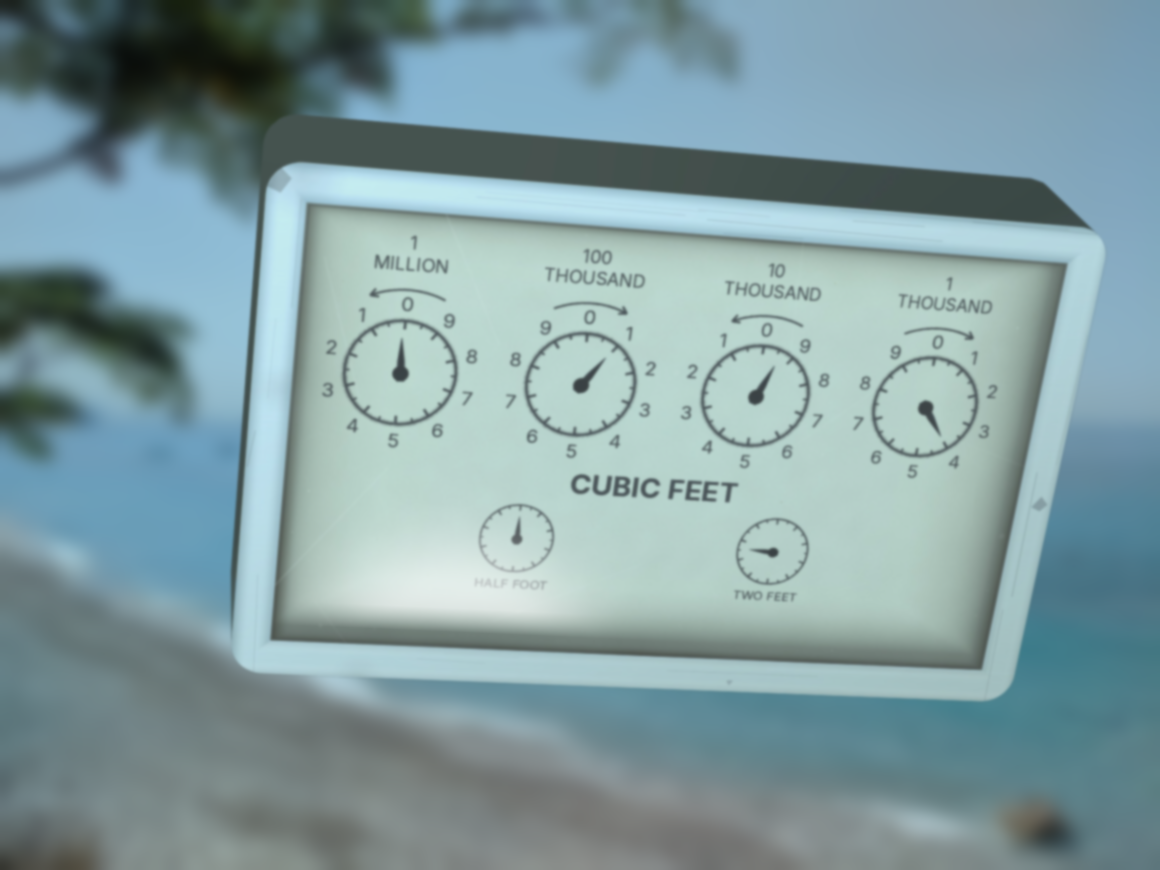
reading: 9400 ft³
